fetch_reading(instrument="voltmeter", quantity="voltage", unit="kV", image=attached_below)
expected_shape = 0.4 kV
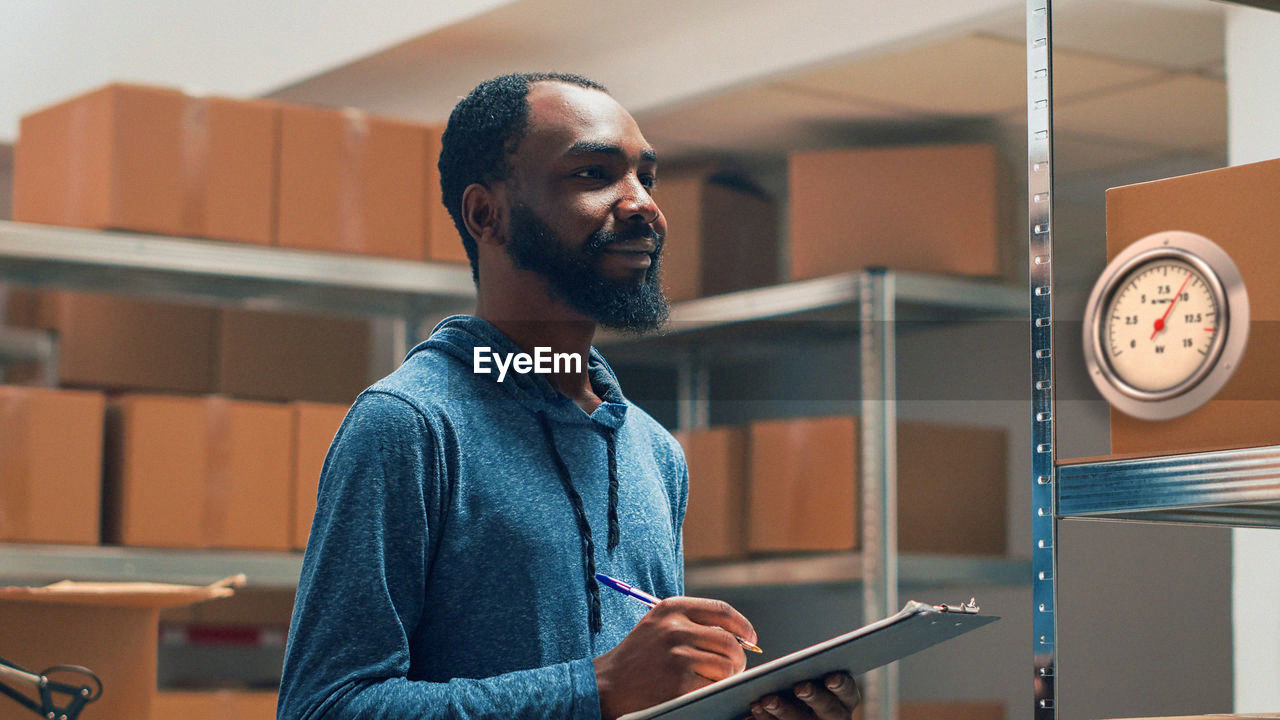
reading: 9.5 kV
